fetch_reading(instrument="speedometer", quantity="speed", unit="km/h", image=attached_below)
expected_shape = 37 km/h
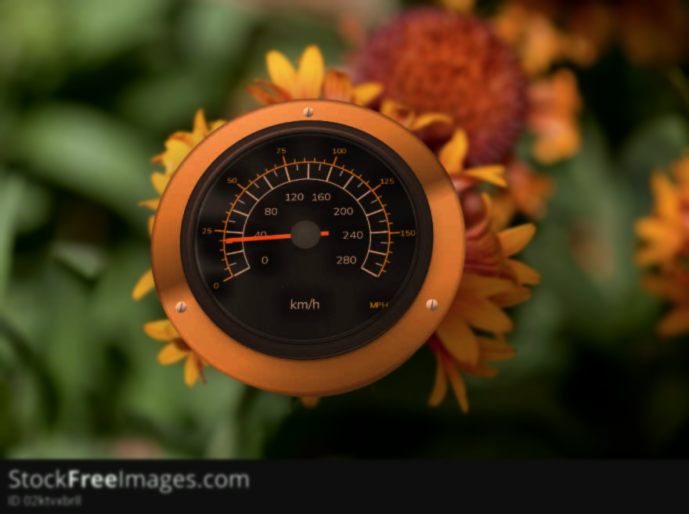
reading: 30 km/h
